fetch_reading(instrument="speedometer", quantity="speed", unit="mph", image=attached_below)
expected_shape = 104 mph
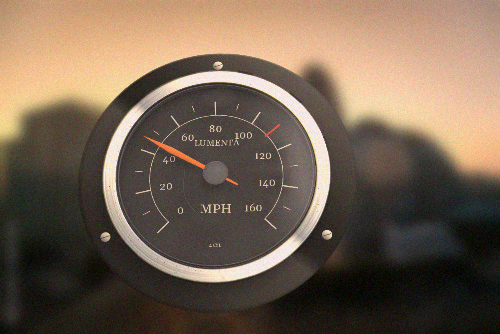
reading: 45 mph
